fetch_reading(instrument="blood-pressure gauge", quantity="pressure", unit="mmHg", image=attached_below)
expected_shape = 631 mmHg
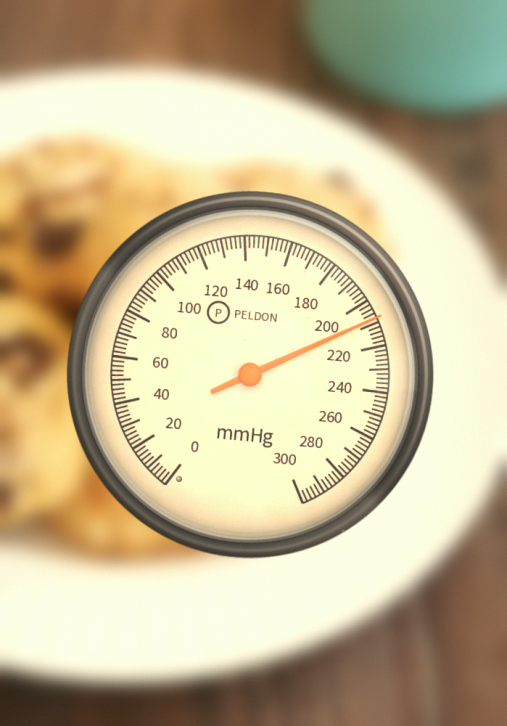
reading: 208 mmHg
